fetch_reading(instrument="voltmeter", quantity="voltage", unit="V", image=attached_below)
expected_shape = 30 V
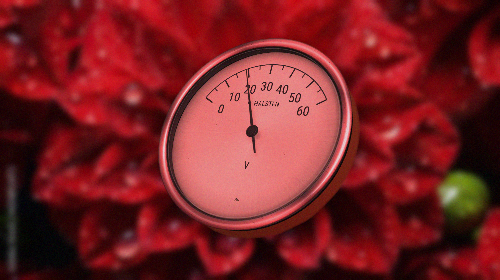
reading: 20 V
